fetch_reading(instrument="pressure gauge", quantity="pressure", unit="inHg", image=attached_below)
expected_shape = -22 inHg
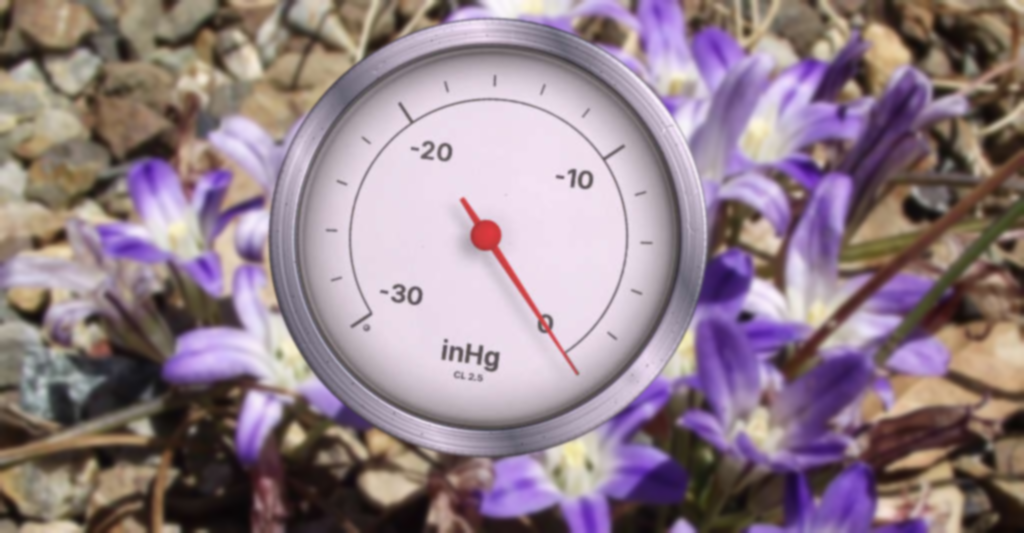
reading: 0 inHg
